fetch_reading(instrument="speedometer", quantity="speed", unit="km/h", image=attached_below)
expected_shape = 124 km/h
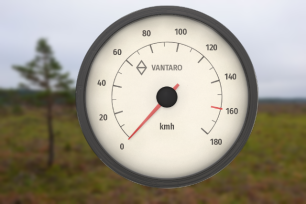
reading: 0 km/h
